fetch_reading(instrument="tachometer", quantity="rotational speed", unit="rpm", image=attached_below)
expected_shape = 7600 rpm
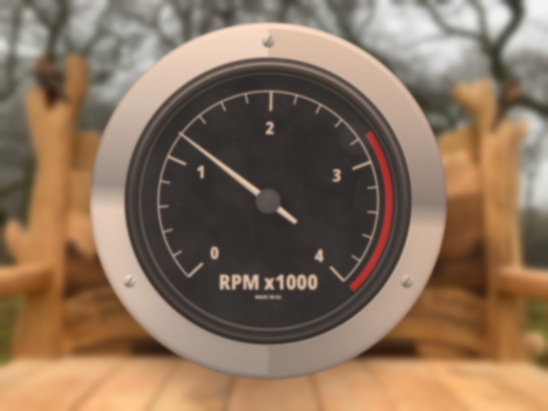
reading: 1200 rpm
